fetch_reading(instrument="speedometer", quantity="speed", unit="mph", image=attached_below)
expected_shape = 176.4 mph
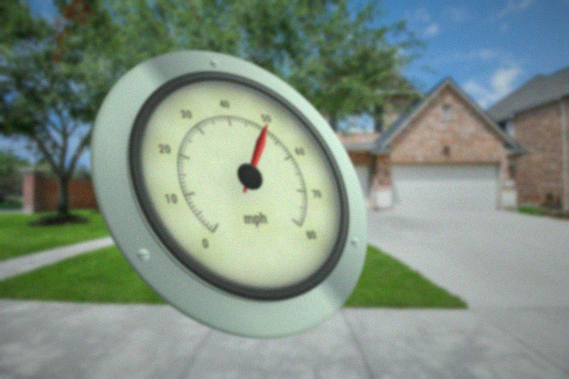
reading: 50 mph
